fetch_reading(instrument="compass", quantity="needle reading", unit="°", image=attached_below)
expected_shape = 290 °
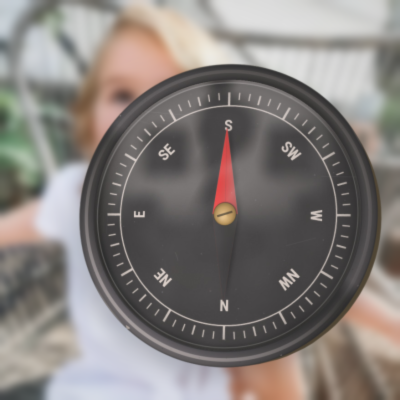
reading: 180 °
